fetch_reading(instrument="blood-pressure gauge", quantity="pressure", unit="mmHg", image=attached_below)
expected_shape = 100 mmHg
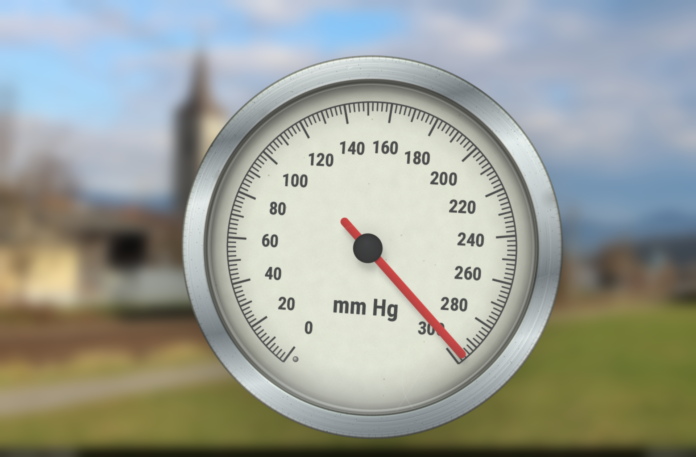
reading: 296 mmHg
